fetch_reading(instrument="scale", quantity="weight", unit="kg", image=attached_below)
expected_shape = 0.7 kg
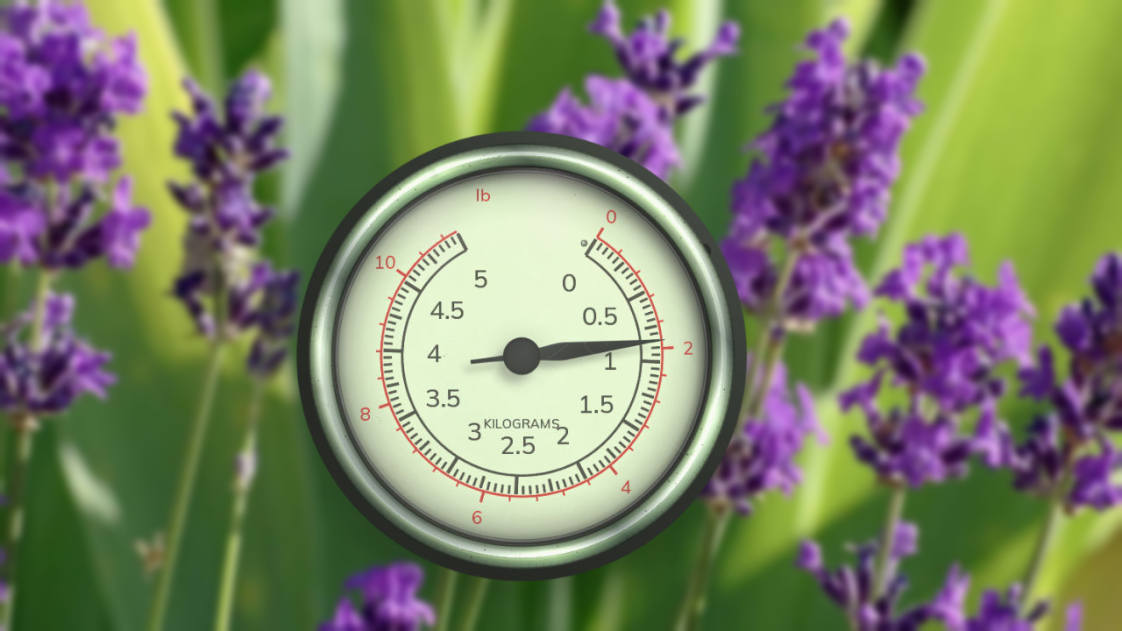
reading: 0.85 kg
